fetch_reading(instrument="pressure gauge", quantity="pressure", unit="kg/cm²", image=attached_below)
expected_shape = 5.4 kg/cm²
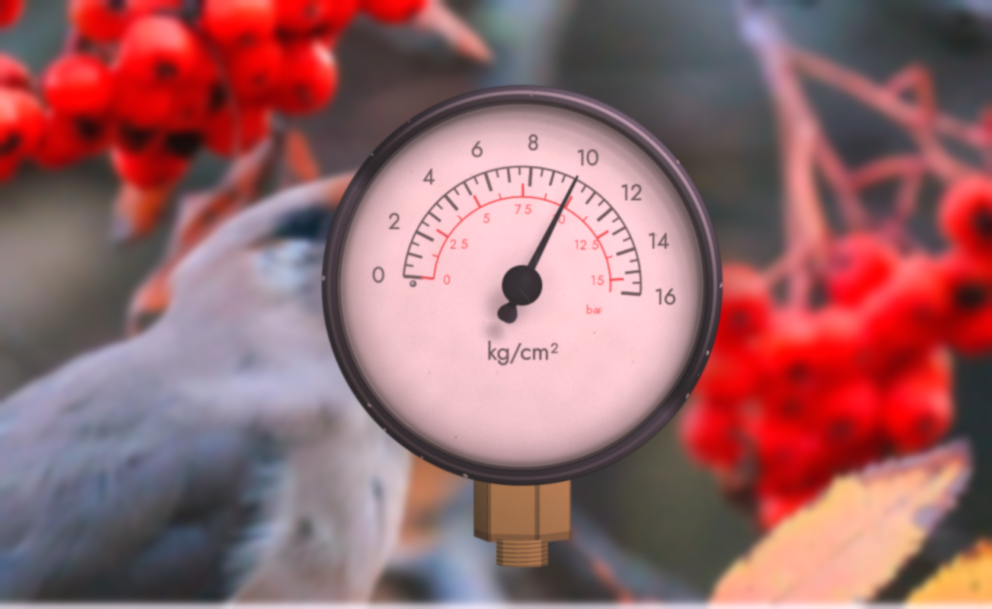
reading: 10 kg/cm²
